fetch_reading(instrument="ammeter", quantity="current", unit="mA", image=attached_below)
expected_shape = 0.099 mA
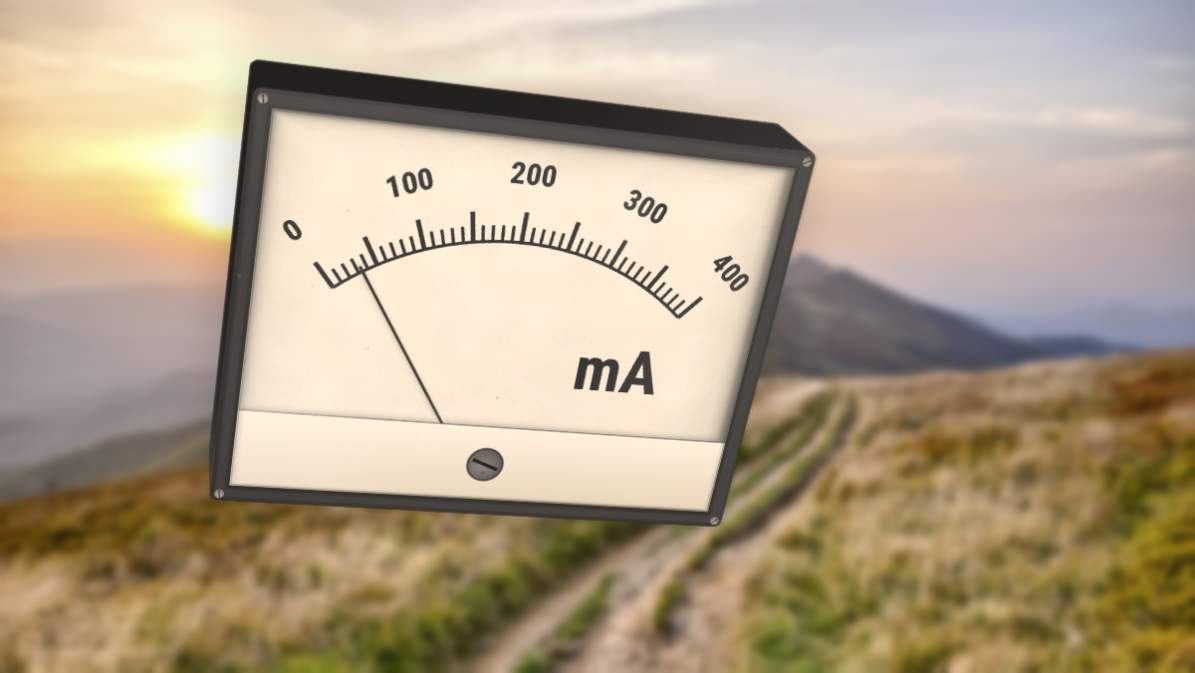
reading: 35 mA
